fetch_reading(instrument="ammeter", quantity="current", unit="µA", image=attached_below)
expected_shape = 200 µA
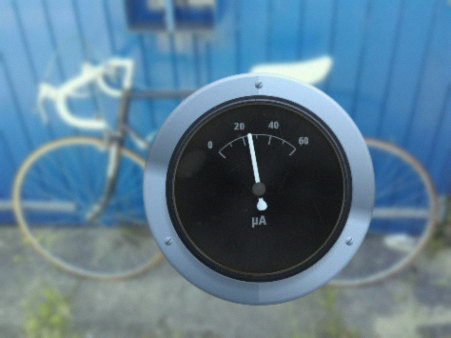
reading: 25 µA
